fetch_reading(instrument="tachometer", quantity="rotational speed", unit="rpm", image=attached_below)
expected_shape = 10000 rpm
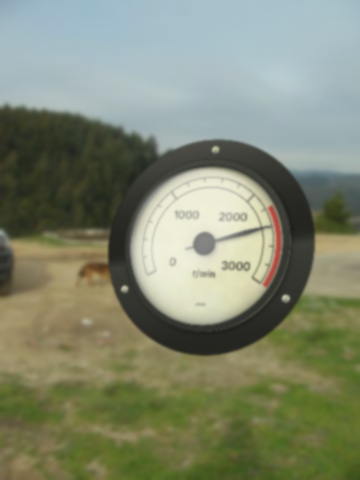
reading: 2400 rpm
